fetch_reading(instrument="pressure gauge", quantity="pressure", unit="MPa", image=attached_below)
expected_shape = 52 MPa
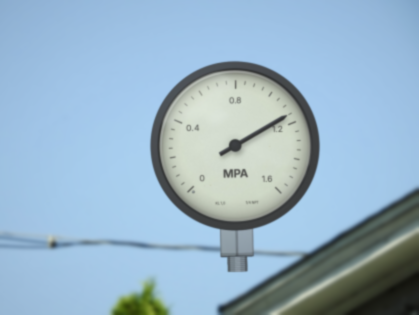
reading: 1.15 MPa
